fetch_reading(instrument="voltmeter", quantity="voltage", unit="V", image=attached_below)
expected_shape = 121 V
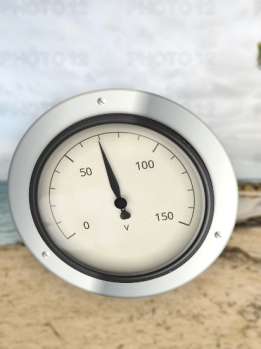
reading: 70 V
